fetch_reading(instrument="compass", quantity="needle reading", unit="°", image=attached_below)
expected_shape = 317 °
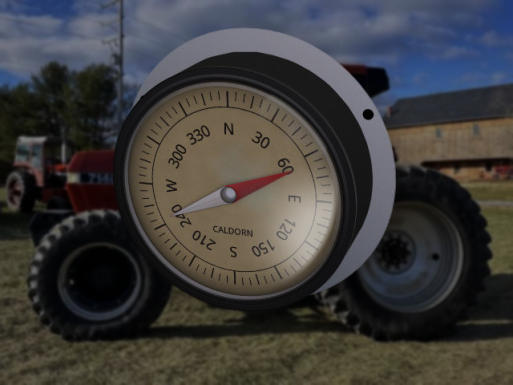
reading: 65 °
